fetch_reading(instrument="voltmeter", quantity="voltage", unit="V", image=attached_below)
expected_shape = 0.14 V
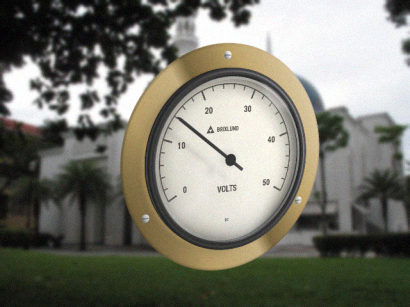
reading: 14 V
